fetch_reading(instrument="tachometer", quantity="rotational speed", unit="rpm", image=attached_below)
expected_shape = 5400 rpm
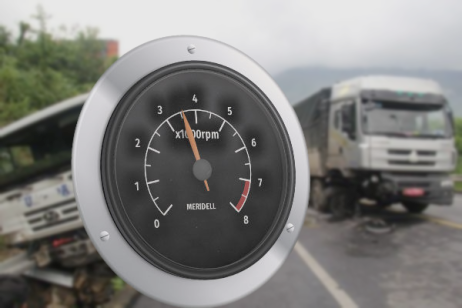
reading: 3500 rpm
